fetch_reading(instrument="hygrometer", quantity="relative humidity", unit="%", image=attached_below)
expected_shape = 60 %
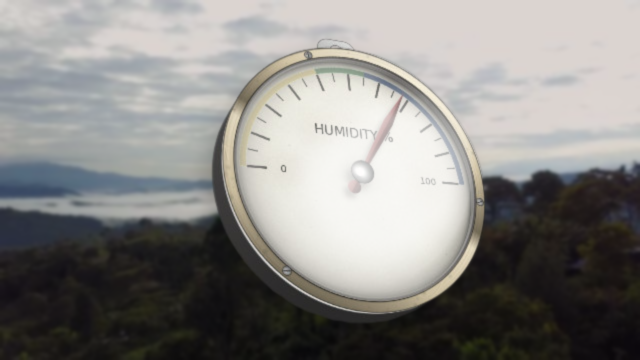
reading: 67.5 %
